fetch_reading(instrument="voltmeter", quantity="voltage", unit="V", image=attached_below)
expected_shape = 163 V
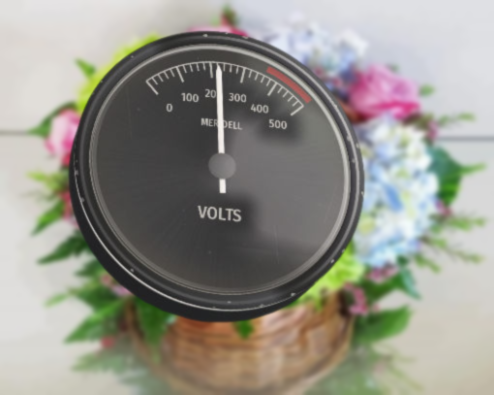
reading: 220 V
